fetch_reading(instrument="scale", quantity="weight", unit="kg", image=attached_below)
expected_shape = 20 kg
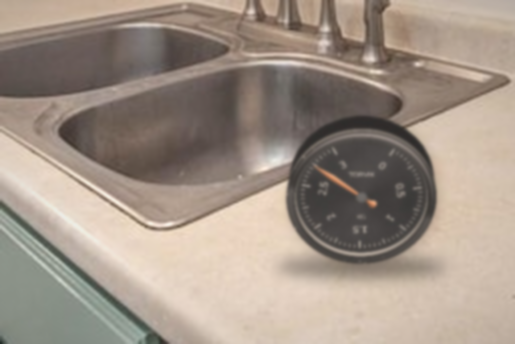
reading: 2.75 kg
